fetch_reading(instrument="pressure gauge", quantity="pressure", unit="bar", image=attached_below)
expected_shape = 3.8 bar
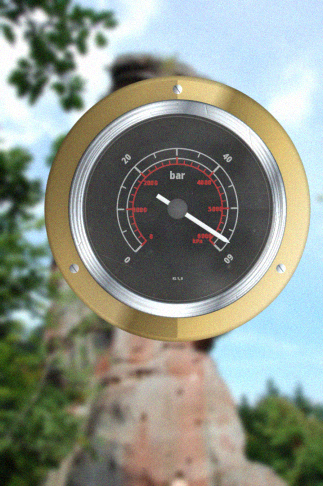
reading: 57.5 bar
